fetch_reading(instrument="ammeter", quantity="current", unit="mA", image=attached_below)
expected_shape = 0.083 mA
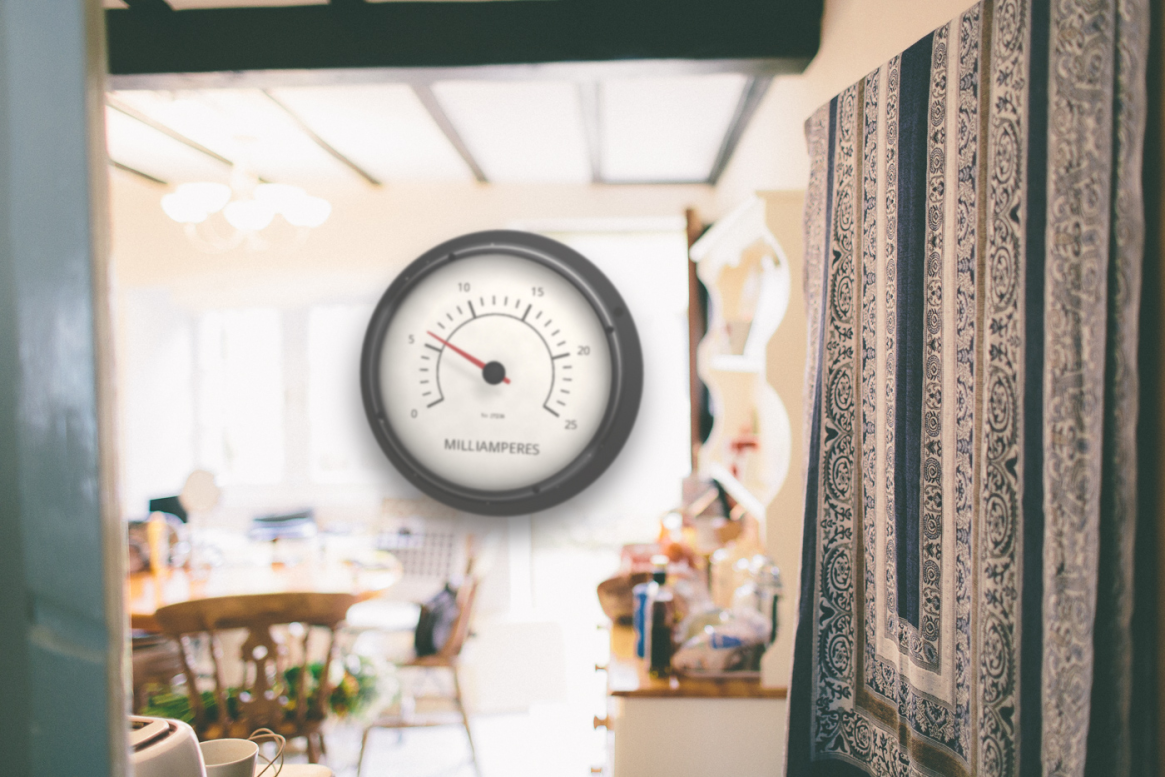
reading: 6 mA
